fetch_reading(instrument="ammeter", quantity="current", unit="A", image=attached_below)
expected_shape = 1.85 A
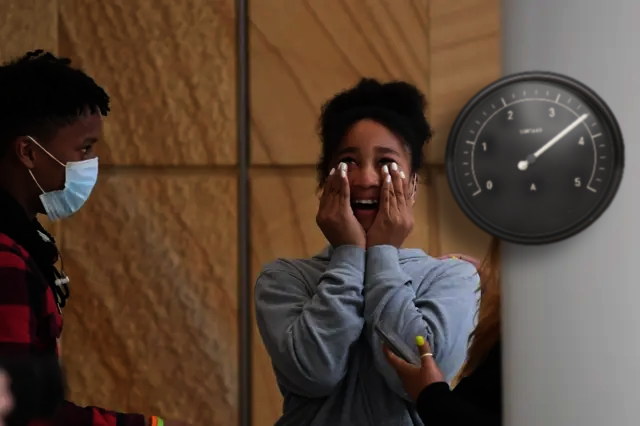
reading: 3.6 A
